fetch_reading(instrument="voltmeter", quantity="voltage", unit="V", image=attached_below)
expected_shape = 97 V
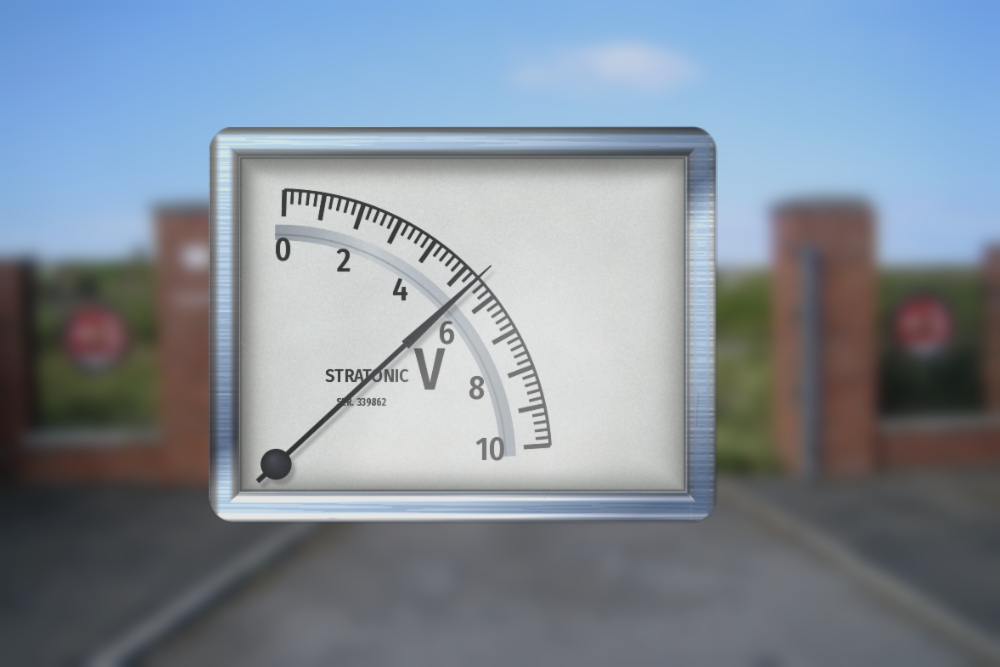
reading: 5.4 V
